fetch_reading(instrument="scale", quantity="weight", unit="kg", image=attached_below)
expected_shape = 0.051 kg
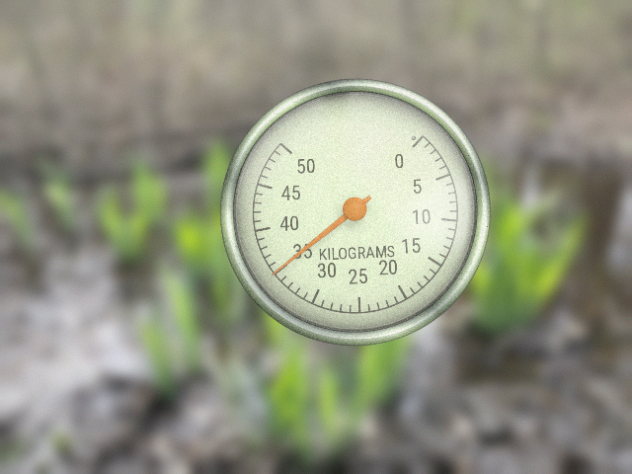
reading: 35 kg
